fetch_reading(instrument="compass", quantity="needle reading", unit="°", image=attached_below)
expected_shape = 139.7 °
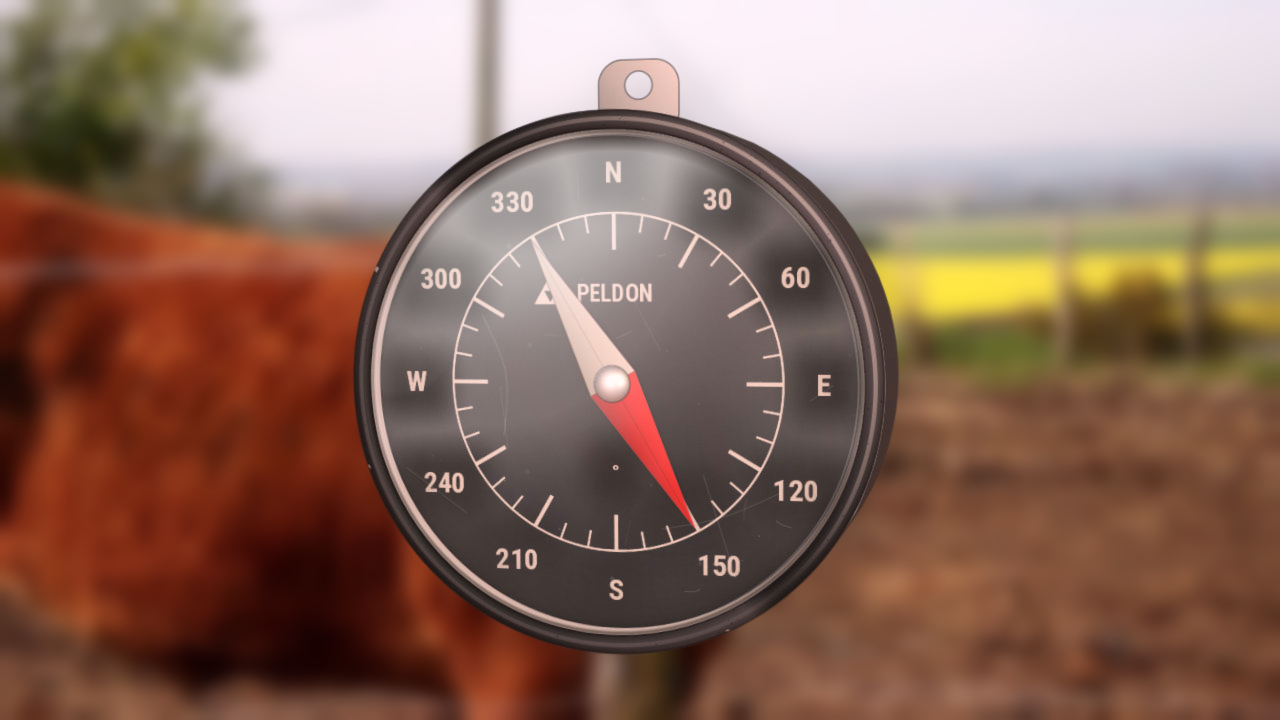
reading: 150 °
